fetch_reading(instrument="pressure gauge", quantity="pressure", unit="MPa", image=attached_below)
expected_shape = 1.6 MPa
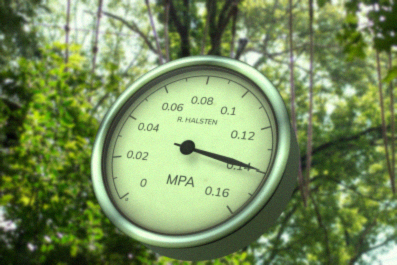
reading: 0.14 MPa
